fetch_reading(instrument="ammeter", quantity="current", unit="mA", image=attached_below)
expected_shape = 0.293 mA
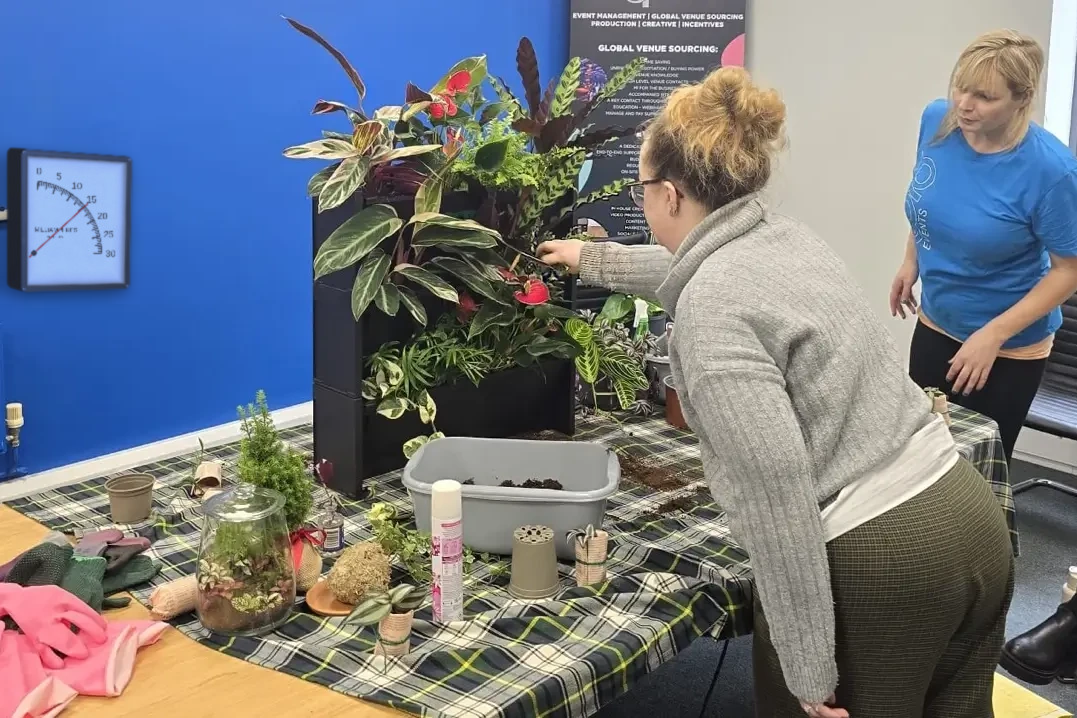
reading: 15 mA
